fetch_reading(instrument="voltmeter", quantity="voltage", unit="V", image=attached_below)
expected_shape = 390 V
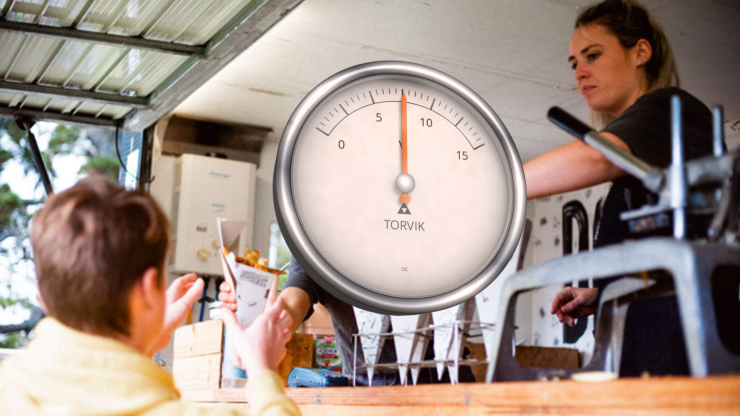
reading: 7.5 V
